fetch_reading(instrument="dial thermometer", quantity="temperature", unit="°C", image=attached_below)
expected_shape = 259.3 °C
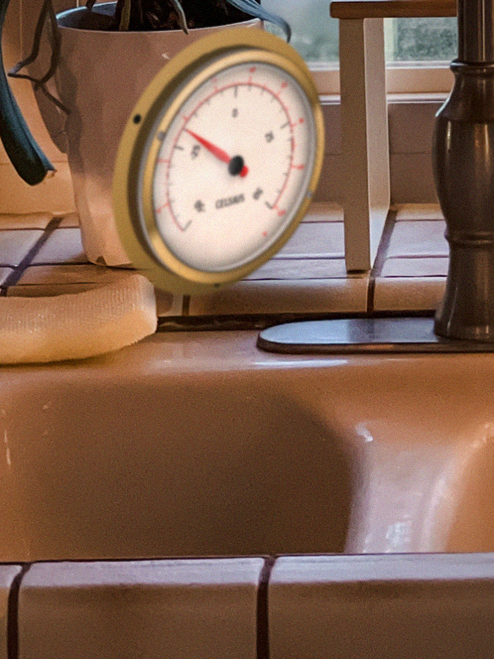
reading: -20 °C
